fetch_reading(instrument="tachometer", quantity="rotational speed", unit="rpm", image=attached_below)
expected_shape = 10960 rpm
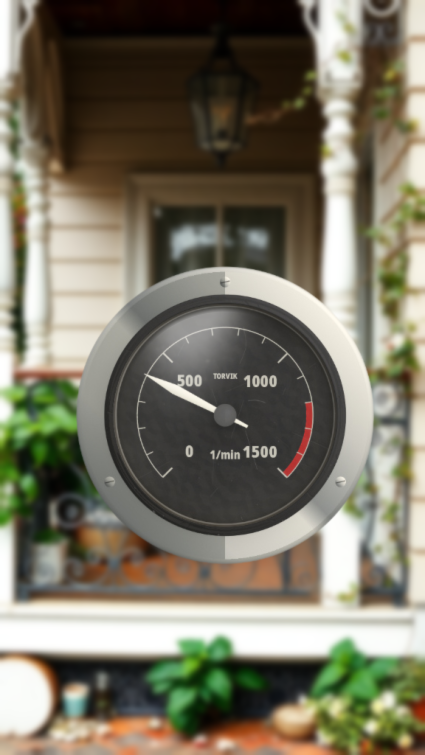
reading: 400 rpm
